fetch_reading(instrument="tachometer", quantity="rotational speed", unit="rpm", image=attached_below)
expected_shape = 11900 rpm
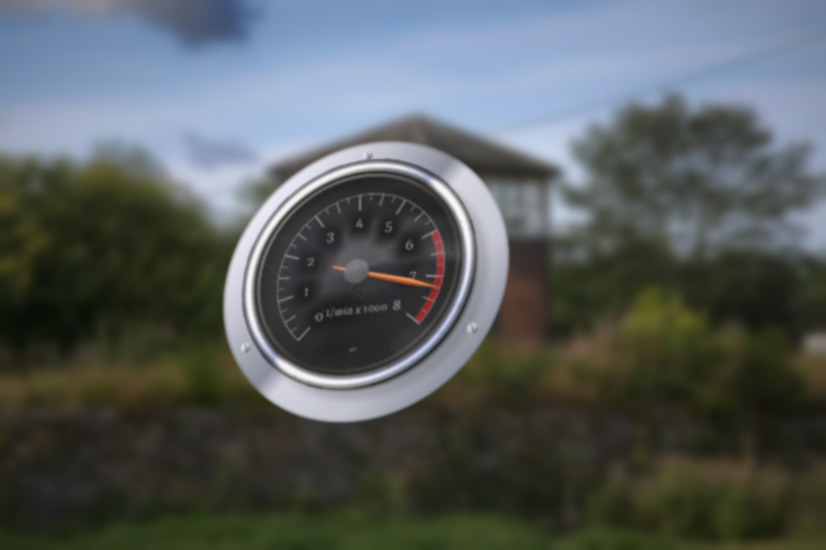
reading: 7250 rpm
